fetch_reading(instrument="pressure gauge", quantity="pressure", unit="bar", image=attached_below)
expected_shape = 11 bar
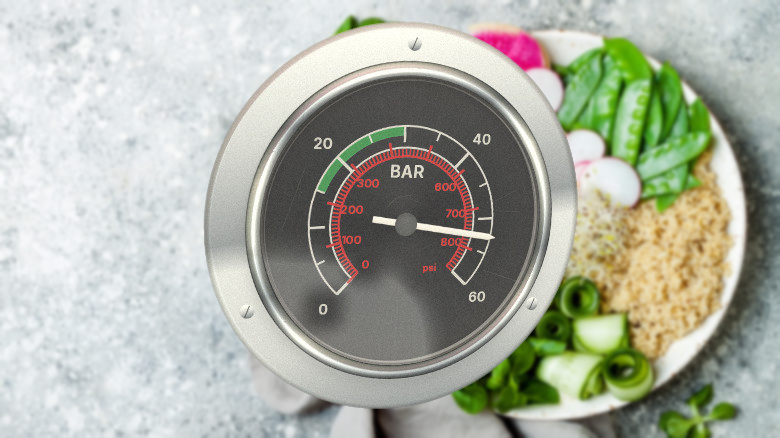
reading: 52.5 bar
